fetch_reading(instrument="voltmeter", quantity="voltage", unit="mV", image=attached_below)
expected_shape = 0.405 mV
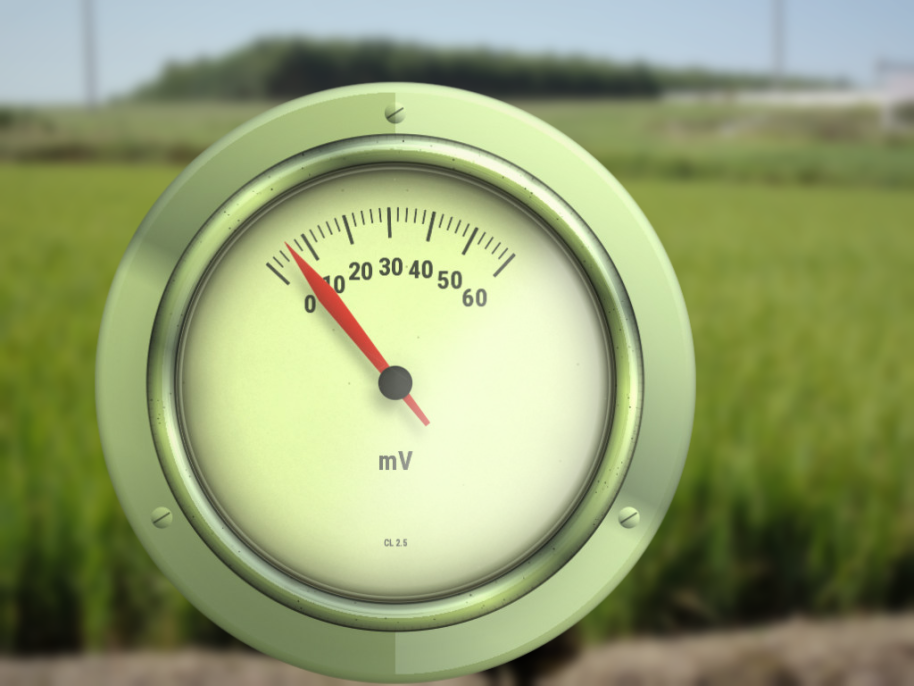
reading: 6 mV
